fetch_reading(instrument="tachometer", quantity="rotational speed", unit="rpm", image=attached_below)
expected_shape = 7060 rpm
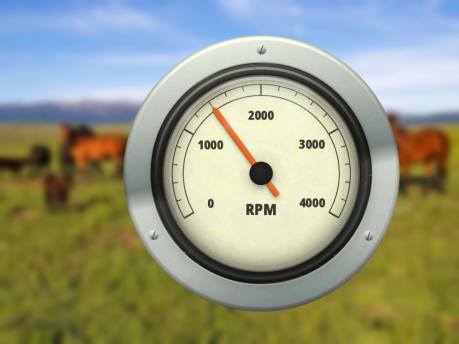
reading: 1400 rpm
